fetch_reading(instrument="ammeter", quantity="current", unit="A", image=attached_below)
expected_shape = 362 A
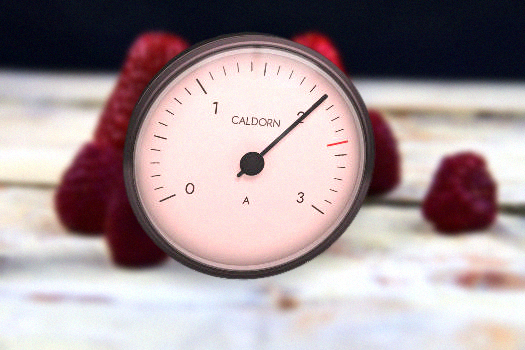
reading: 2 A
